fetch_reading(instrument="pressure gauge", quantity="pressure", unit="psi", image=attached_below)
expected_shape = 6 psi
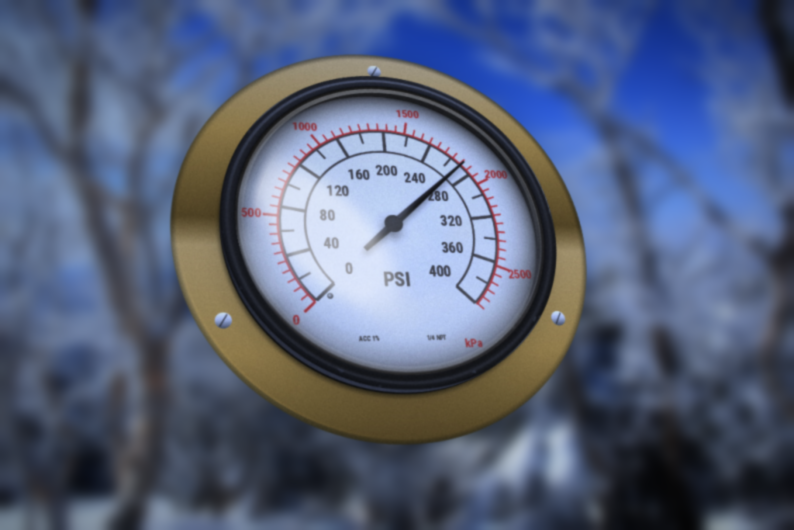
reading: 270 psi
